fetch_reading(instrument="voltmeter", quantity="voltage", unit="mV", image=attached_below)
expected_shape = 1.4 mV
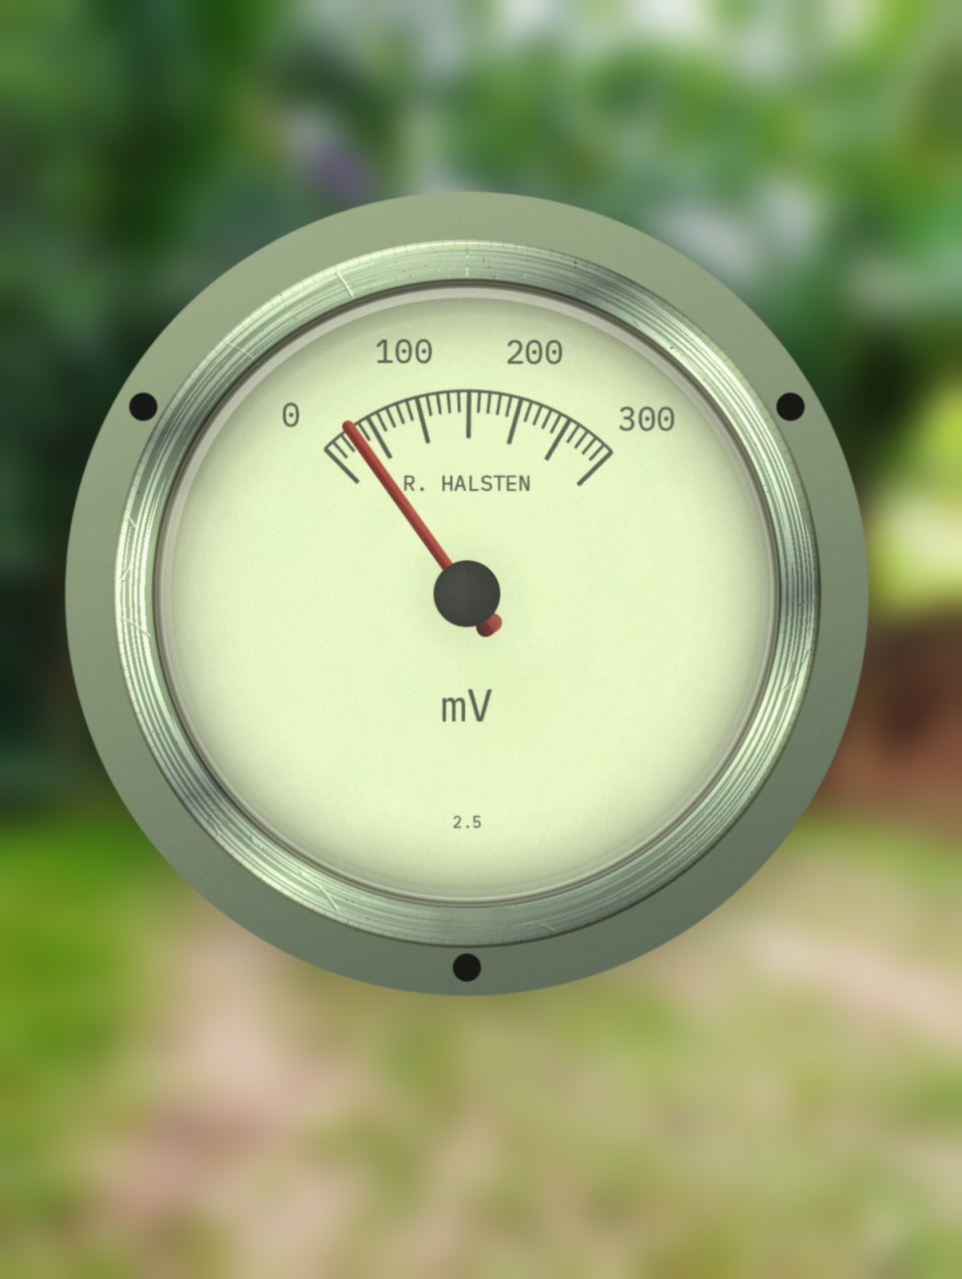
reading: 30 mV
